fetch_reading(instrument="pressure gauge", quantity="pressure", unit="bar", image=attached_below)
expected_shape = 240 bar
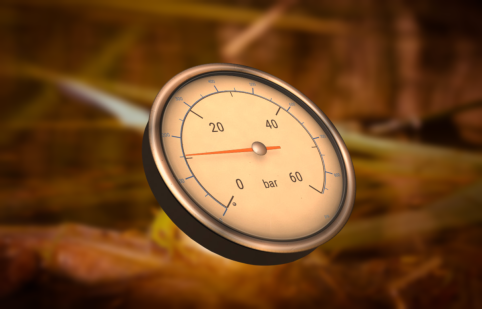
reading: 10 bar
